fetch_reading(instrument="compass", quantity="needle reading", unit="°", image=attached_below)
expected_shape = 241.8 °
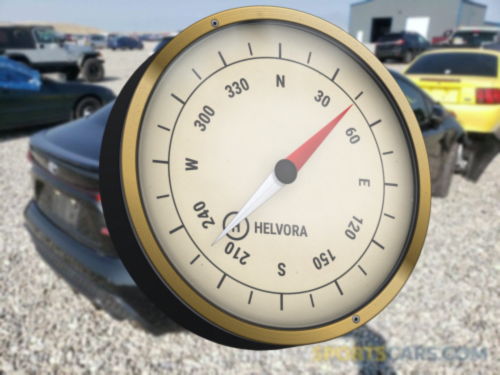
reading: 45 °
